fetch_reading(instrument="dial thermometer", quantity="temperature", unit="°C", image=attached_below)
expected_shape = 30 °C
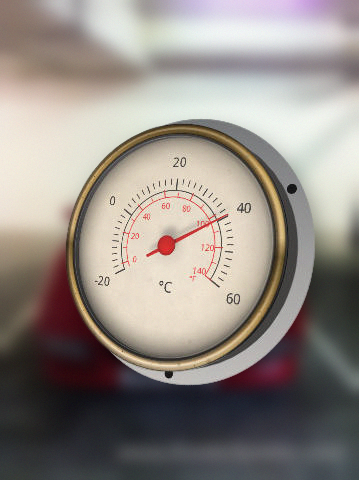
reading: 40 °C
